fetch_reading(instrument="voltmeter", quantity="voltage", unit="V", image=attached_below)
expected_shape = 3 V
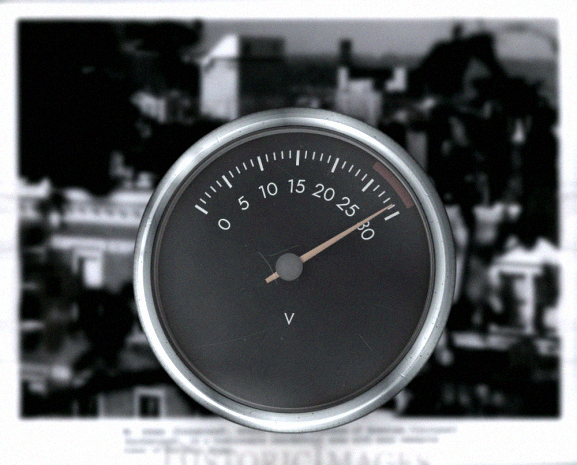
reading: 29 V
